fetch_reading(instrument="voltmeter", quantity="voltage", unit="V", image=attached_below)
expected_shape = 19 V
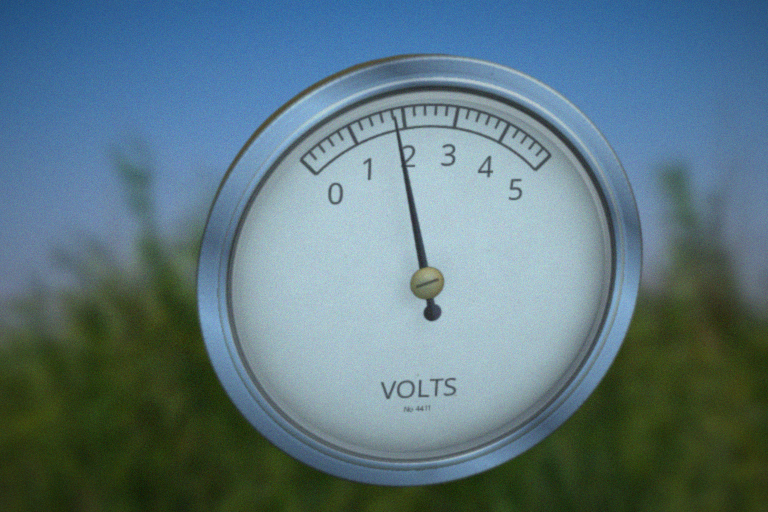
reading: 1.8 V
